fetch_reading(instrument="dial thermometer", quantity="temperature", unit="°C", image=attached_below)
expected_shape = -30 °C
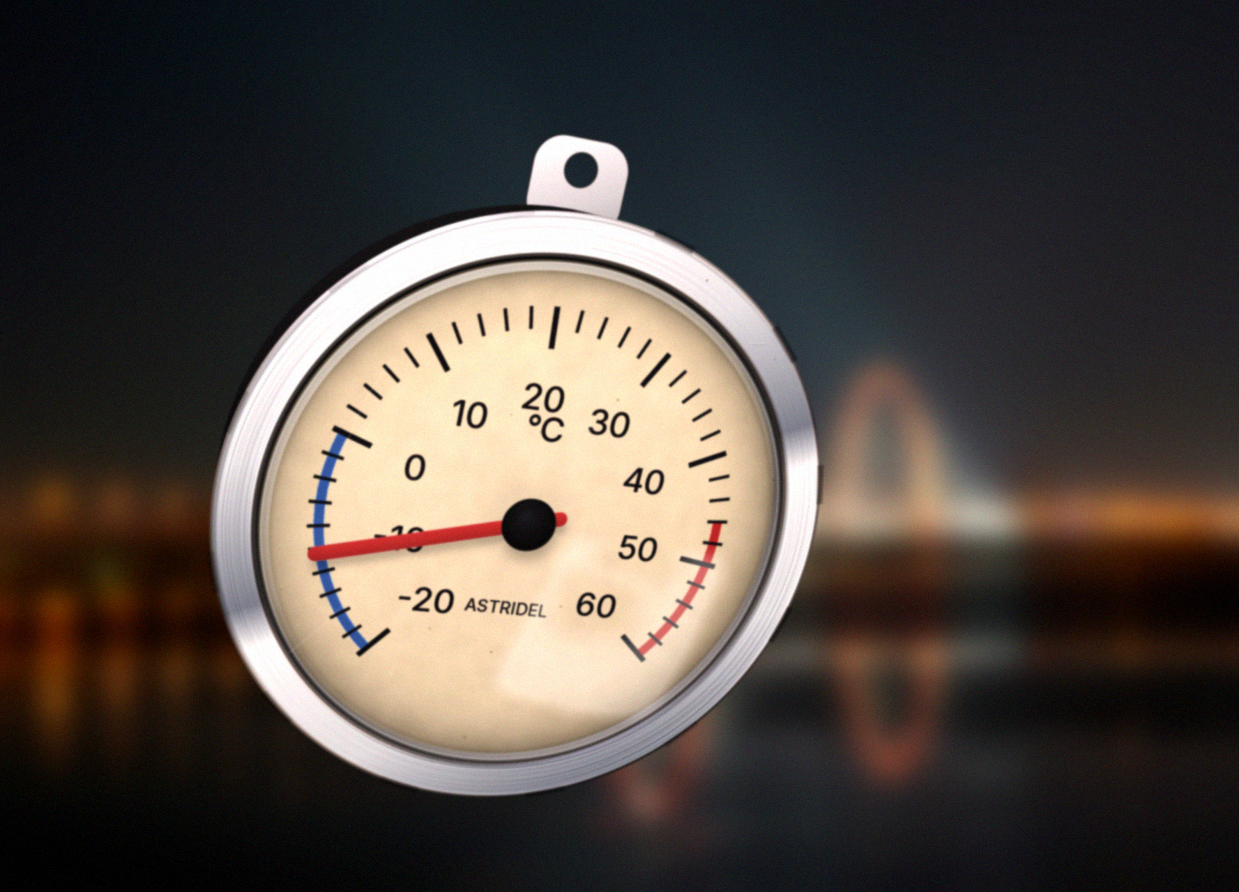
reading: -10 °C
